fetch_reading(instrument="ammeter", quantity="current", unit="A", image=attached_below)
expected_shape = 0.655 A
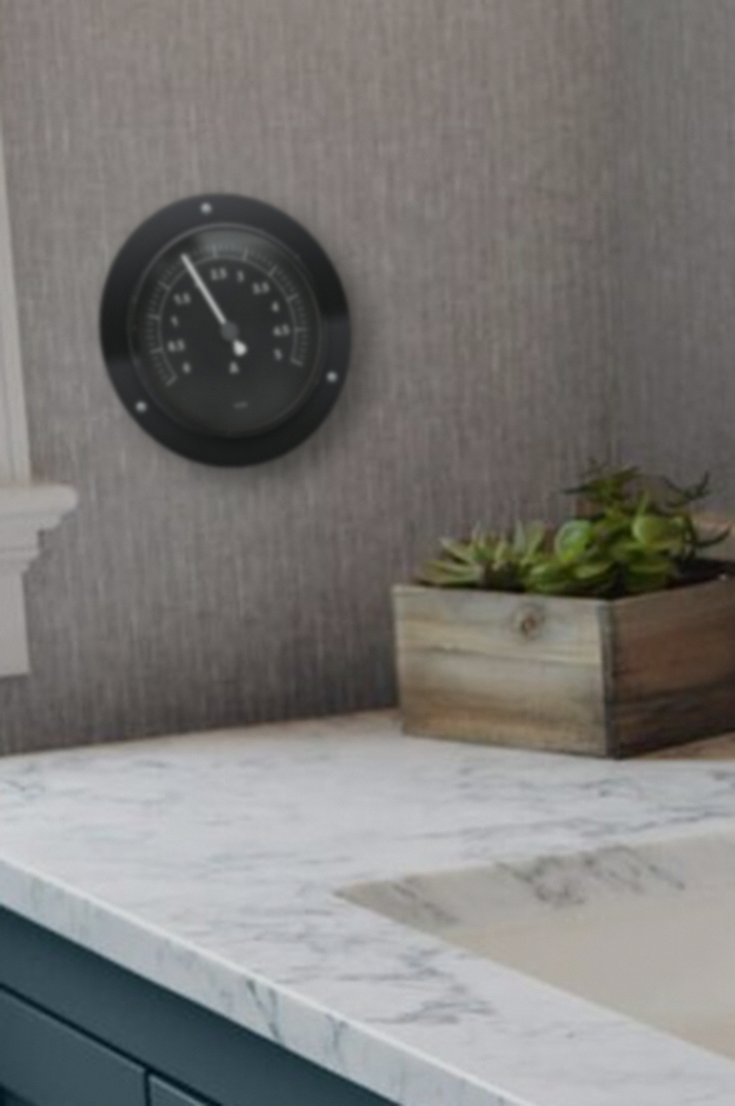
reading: 2 A
